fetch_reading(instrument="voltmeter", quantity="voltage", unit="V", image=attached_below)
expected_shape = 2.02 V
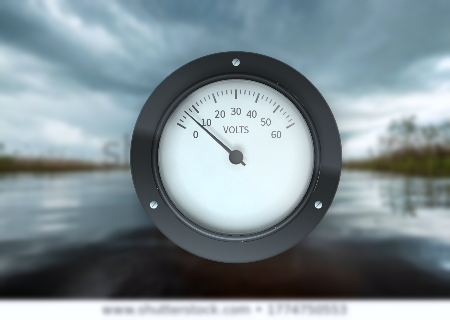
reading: 6 V
